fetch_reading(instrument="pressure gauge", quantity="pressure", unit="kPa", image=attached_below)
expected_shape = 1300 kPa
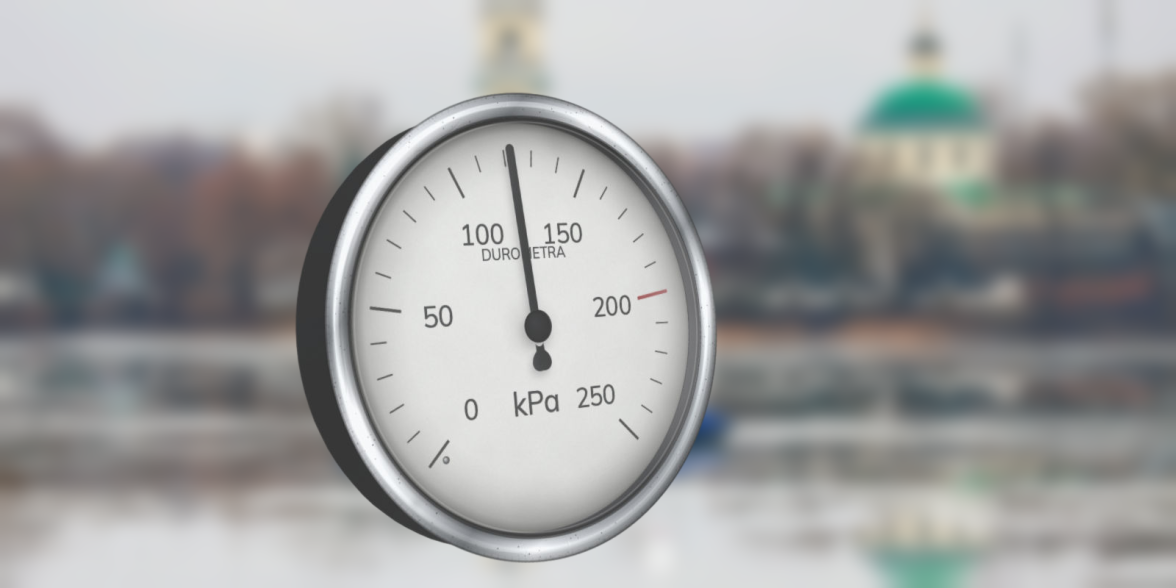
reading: 120 kPa
